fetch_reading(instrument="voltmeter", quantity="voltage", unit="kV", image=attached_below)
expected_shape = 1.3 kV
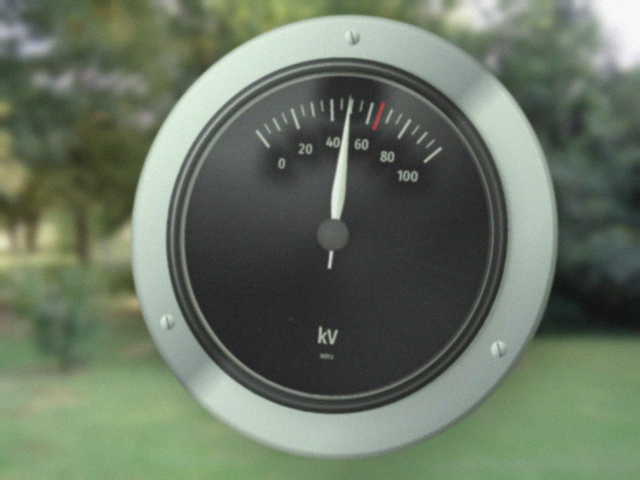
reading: 50 kV
